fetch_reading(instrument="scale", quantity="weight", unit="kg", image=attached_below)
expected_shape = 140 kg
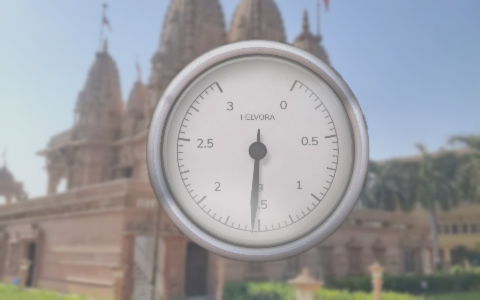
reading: 1.55 kg
